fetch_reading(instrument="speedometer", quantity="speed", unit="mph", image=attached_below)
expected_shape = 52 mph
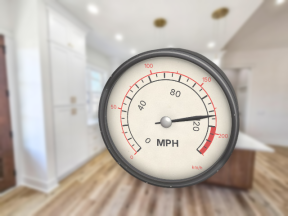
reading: 112.5 mph
